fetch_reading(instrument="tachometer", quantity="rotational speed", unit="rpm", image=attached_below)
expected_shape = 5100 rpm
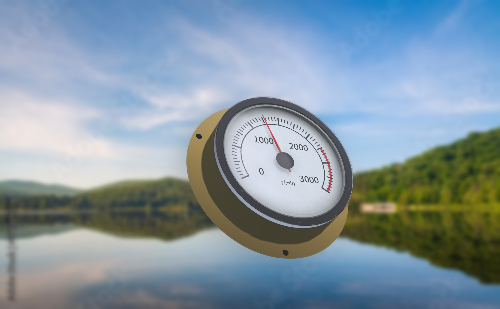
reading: 1250 rpm
